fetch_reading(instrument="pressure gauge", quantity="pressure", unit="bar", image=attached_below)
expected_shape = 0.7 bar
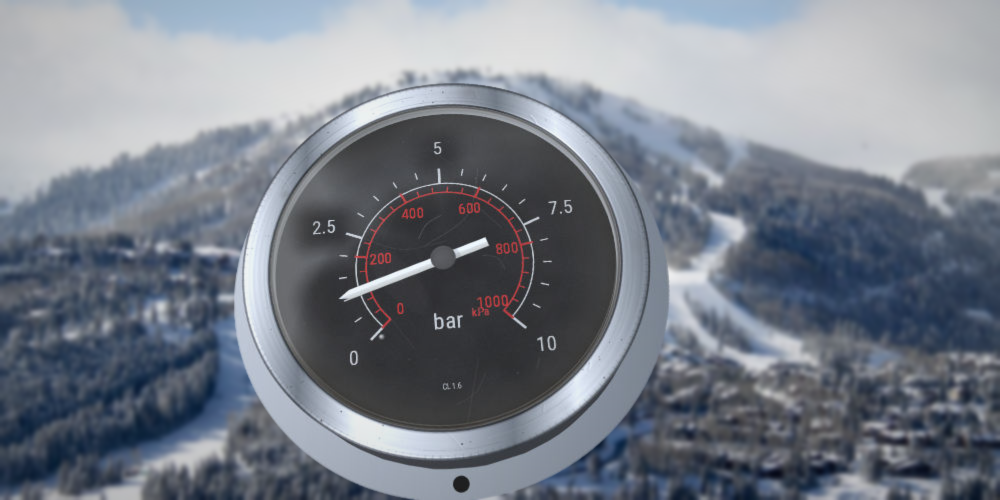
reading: 1 bar
